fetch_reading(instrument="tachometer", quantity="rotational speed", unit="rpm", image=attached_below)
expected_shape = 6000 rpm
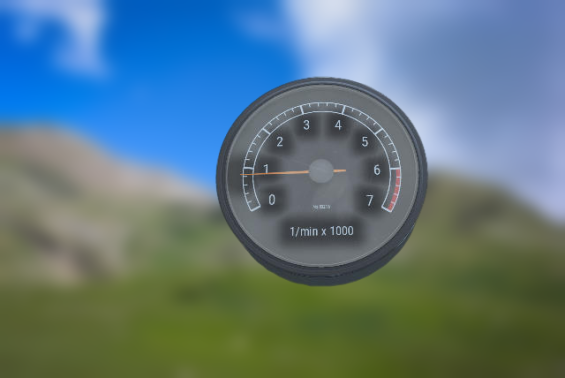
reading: 800 rpm
